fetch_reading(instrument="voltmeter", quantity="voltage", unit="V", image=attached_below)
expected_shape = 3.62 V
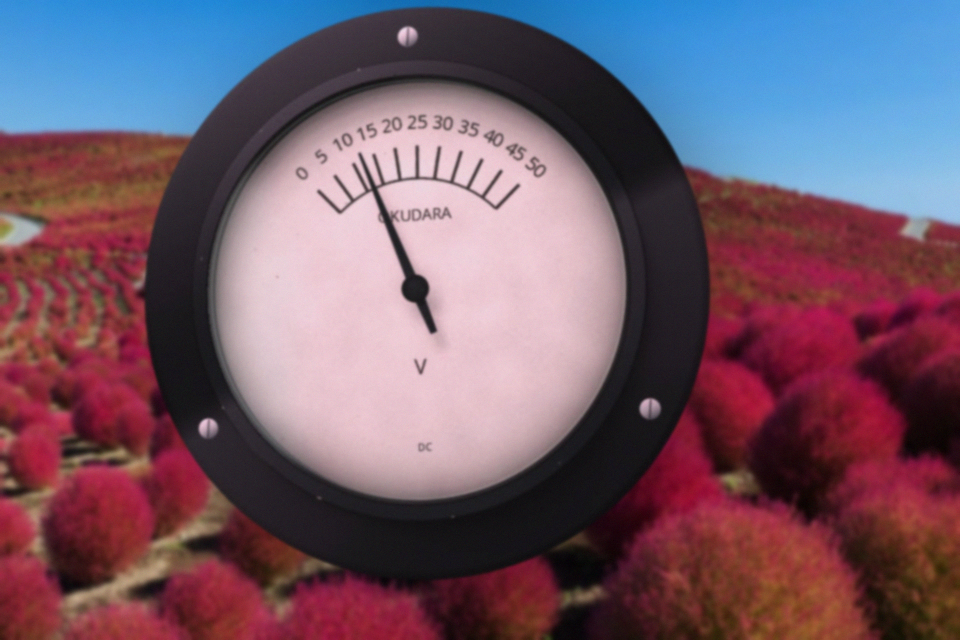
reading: 12.5 V
